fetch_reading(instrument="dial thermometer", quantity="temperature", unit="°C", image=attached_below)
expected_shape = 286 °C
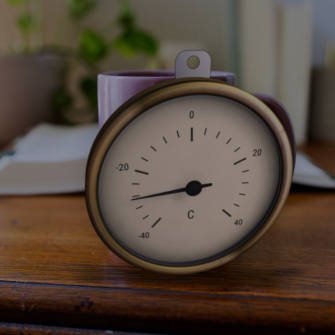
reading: -28 °C
